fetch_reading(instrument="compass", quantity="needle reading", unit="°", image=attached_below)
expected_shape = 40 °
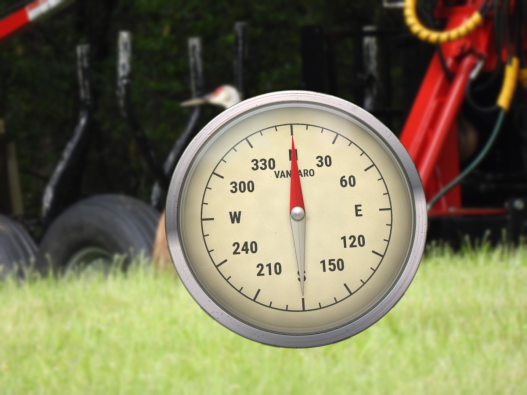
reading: 0 °
